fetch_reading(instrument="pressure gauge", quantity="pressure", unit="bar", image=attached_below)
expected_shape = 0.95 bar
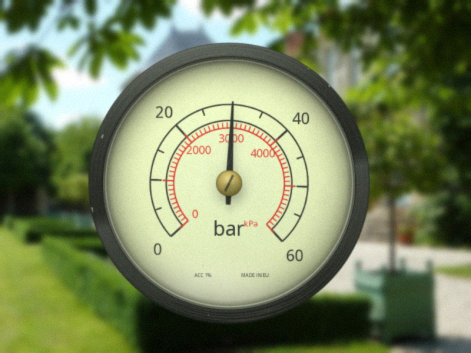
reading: 30 bar
